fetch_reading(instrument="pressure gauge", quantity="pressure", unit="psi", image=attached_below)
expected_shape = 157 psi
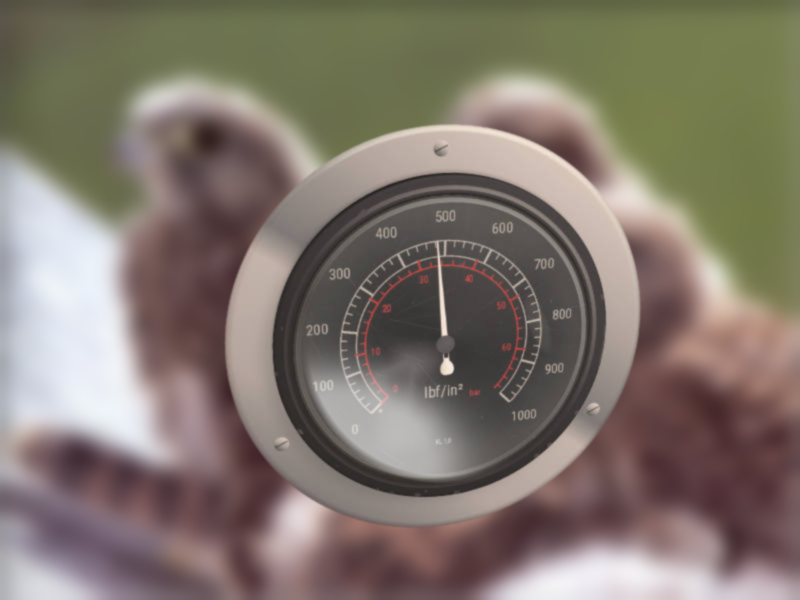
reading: 480 psi
